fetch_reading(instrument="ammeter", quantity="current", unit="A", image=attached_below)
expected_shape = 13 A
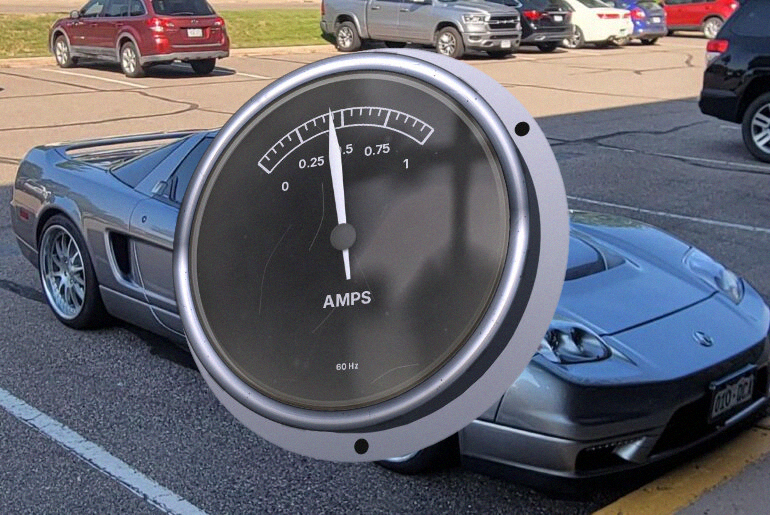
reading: 0.45 A
